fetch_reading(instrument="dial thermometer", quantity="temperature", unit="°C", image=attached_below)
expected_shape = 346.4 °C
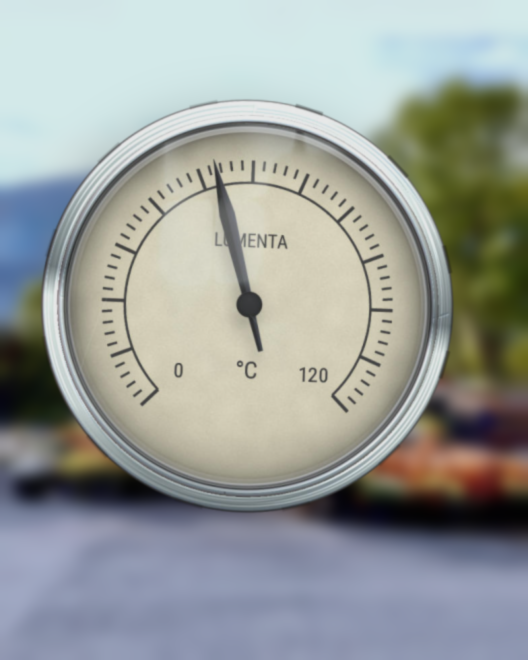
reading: 53 °C
